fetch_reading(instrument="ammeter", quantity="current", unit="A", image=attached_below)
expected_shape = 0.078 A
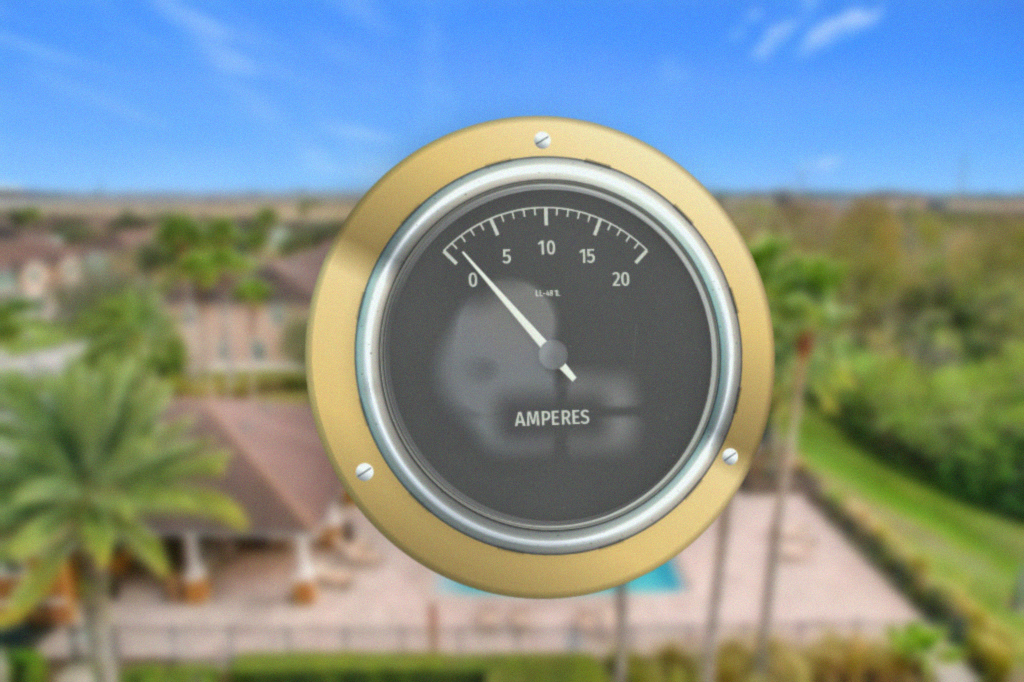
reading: 1 A
